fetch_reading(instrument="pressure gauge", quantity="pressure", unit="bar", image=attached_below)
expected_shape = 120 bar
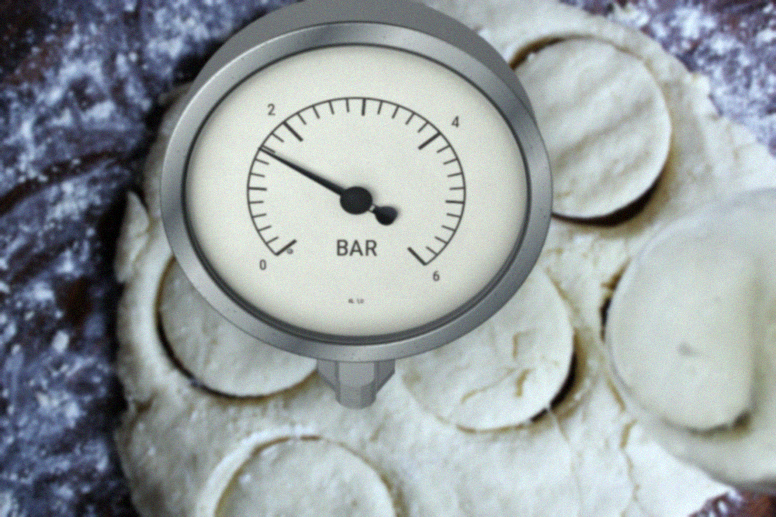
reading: 1.6 bar
